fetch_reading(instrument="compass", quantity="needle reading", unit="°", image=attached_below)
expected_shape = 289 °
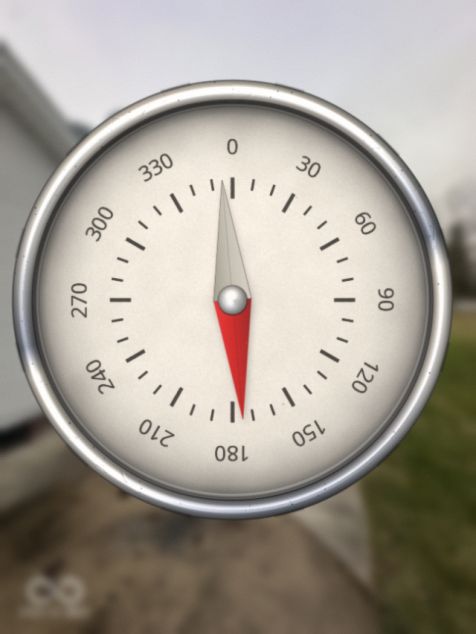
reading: 175 °
